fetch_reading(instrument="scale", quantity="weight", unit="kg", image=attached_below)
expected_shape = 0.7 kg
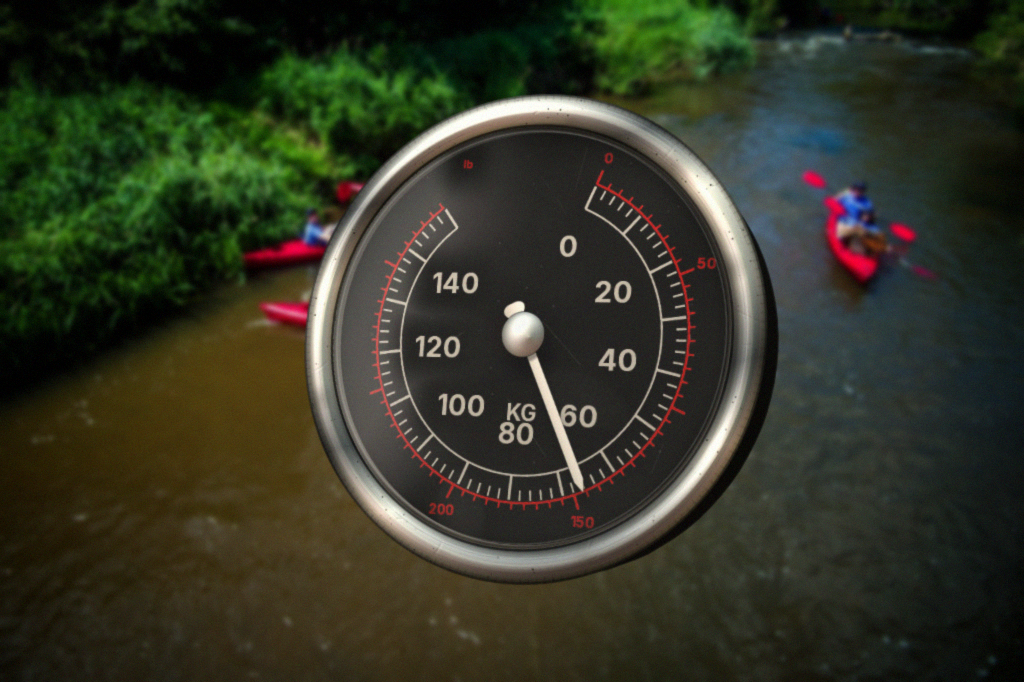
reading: 66 kg
